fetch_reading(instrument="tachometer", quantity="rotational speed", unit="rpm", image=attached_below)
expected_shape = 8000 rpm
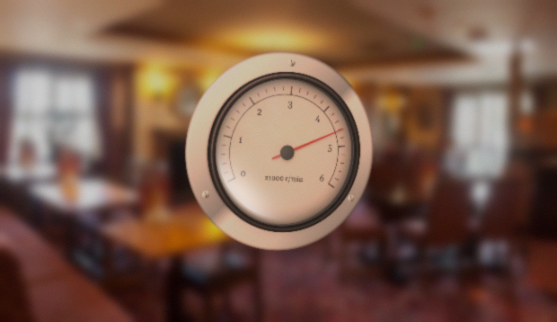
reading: 4600 rpm
